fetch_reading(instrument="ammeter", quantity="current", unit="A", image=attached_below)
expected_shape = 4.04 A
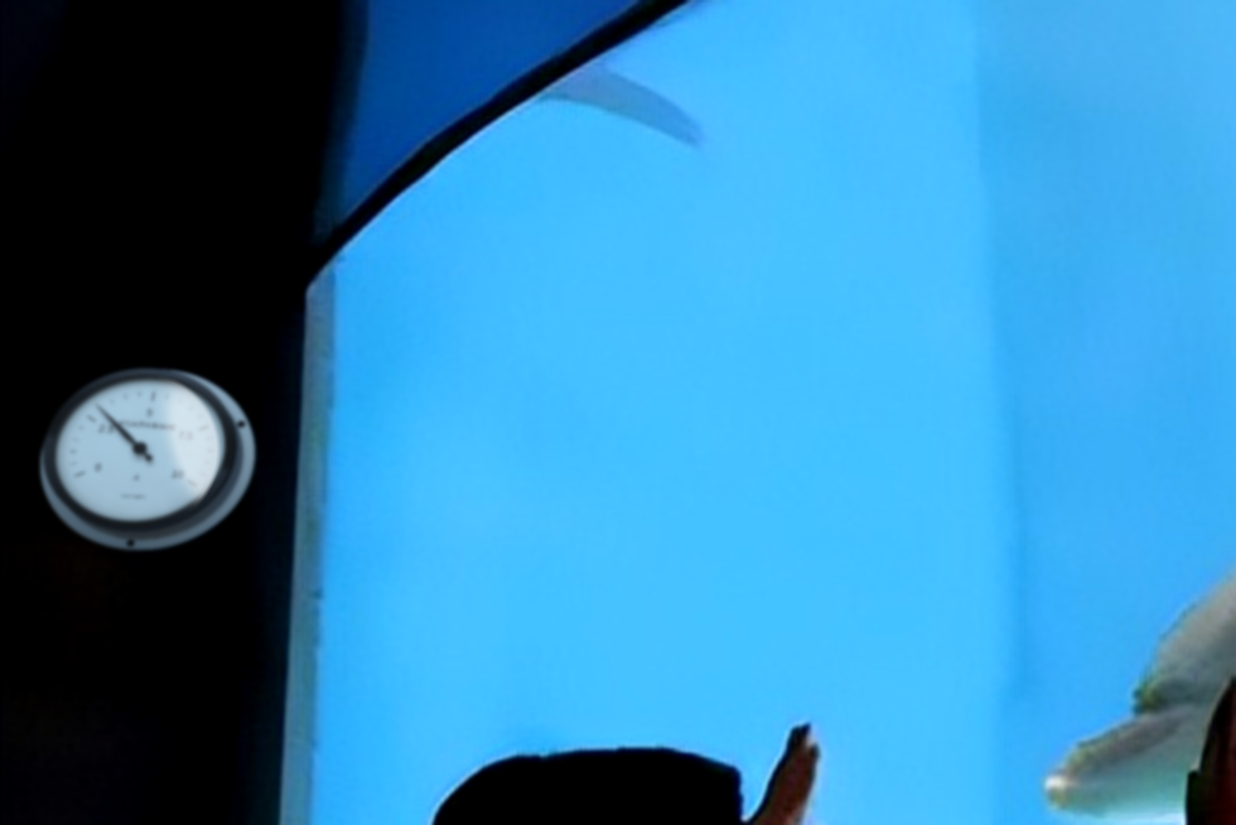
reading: 3 A
